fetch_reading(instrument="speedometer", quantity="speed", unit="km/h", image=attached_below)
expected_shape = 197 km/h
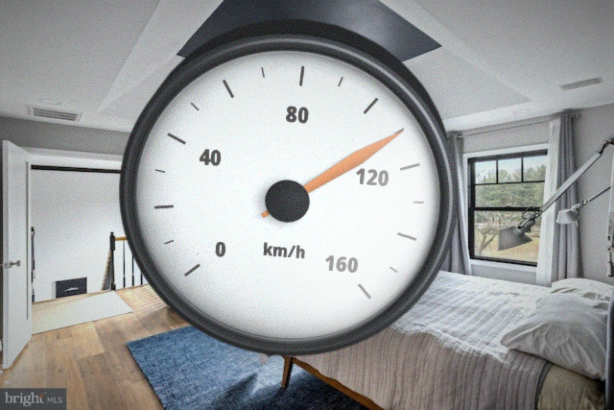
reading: 110 km/h
